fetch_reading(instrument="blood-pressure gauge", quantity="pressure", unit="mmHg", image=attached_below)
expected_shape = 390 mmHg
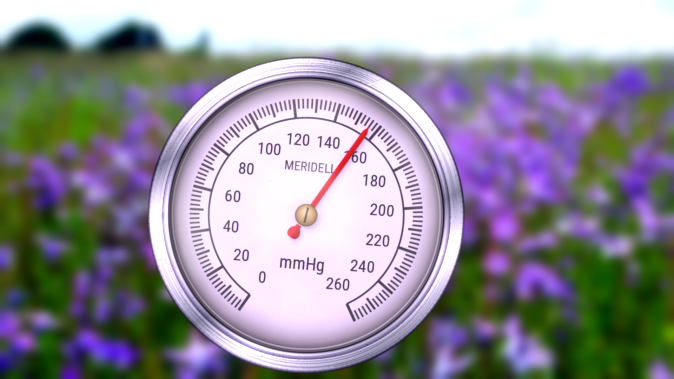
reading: 156 mmHg
